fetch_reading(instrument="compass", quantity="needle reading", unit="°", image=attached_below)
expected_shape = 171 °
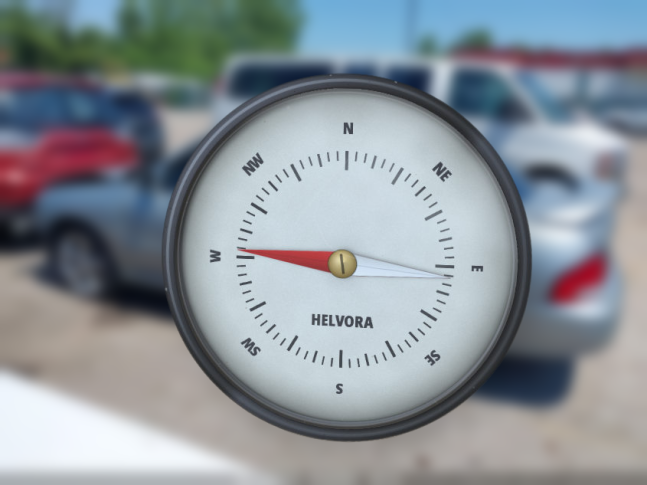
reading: 275 °
